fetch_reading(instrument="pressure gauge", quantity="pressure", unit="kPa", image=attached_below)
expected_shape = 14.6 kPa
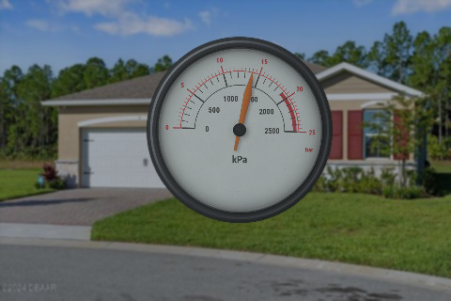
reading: 1400 kPa
